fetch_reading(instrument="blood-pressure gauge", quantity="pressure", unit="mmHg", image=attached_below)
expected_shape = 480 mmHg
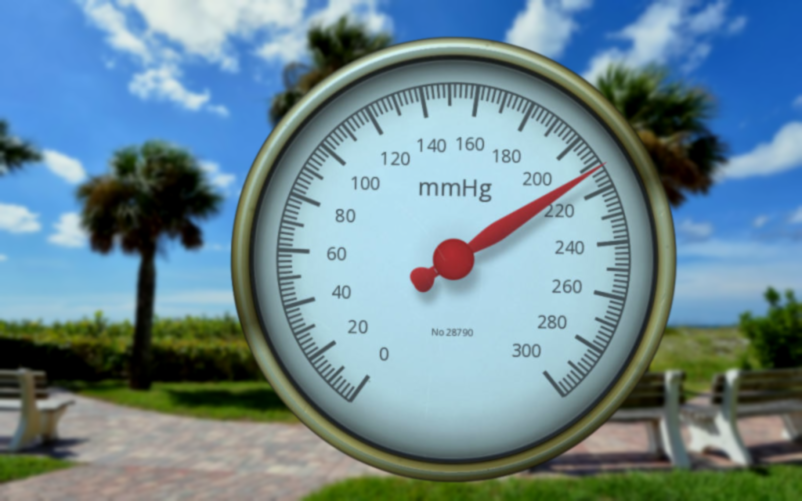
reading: 212 mmHg
